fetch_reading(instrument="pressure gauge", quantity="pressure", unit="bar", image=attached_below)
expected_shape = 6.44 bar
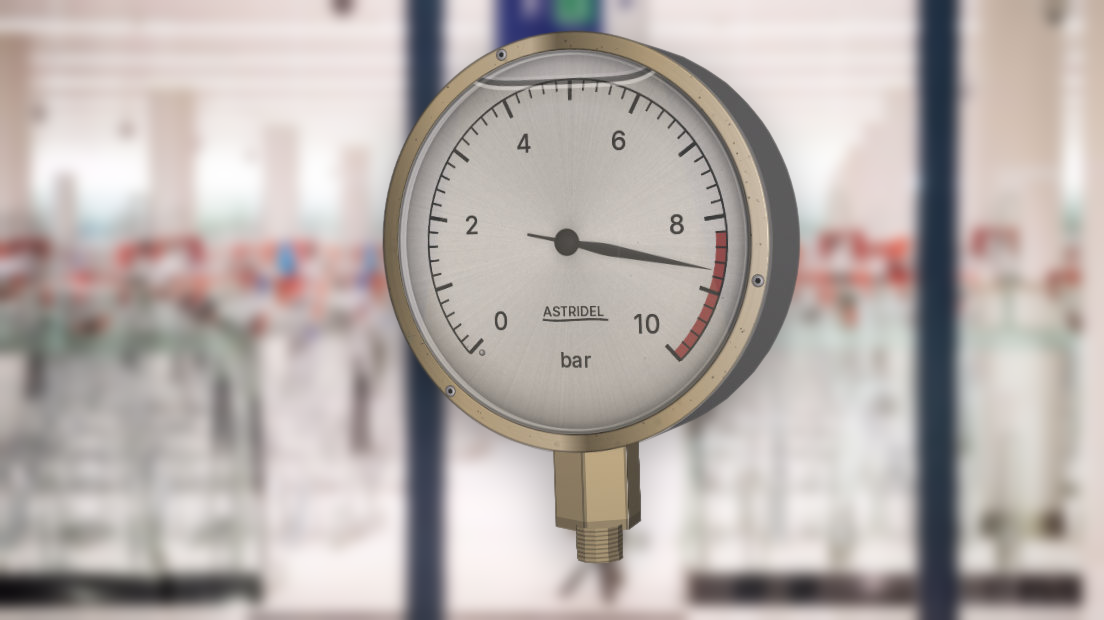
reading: 8.7 bar
